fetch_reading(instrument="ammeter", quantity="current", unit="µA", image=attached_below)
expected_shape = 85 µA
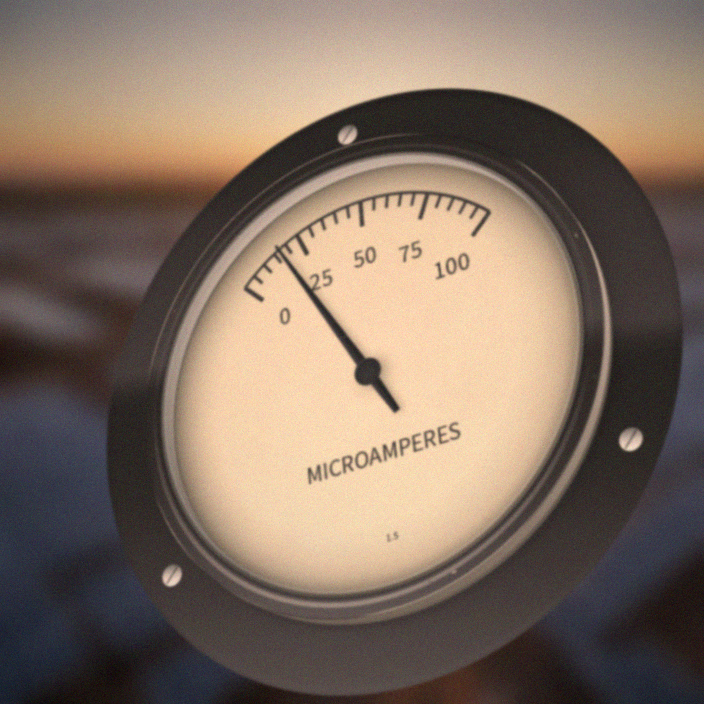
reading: 17.5 µA
